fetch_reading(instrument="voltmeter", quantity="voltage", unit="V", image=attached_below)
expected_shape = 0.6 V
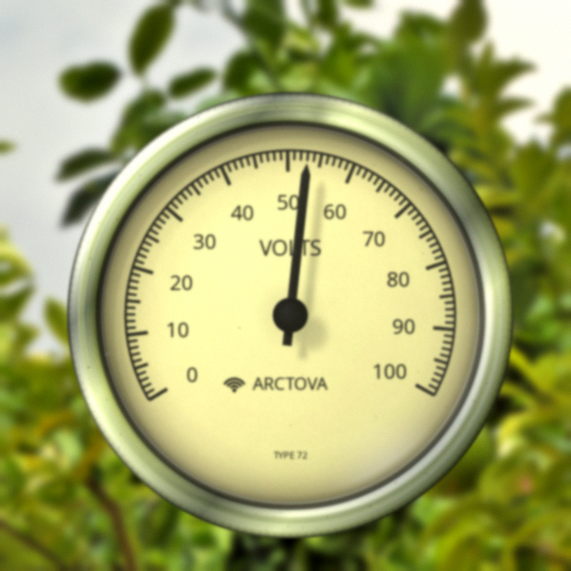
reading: 53 V
